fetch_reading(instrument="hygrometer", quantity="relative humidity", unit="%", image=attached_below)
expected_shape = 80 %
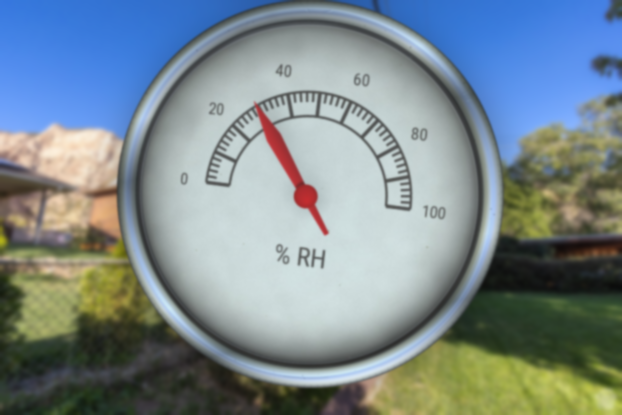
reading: 30 %
